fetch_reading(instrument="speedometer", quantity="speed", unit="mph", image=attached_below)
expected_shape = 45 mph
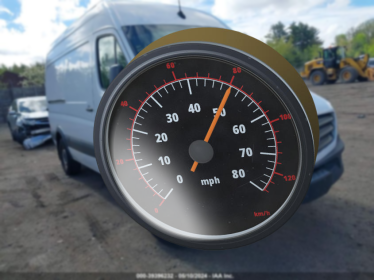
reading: 50 mph
